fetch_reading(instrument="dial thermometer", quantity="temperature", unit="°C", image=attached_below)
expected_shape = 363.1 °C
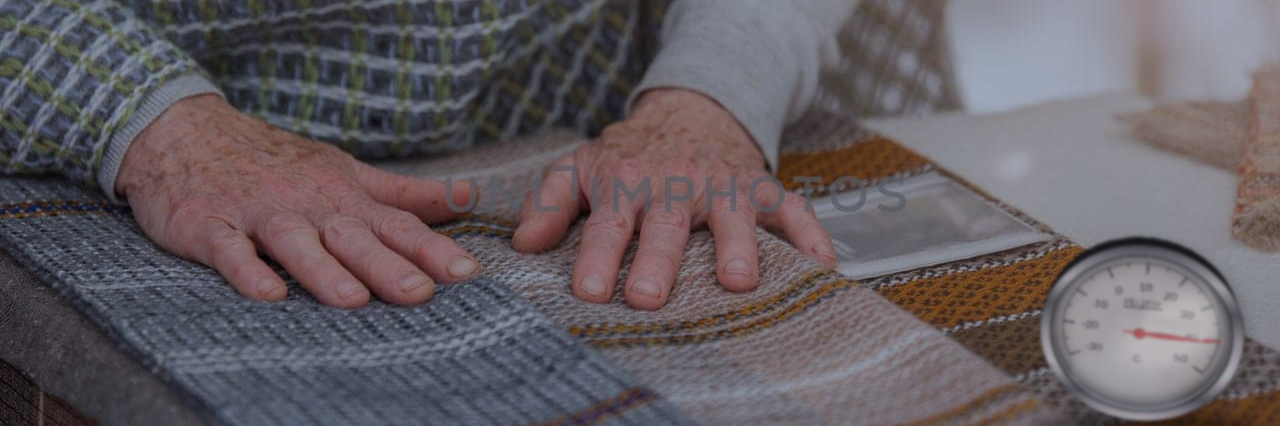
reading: 40 °C
